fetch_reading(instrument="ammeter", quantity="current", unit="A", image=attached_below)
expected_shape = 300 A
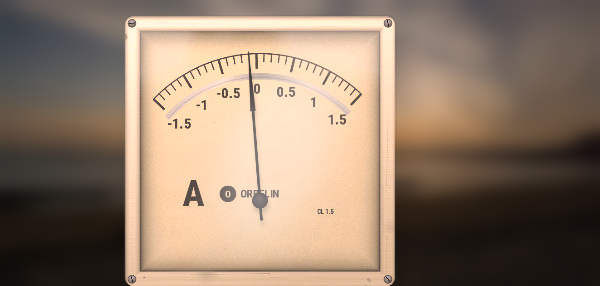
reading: -0.1 A
